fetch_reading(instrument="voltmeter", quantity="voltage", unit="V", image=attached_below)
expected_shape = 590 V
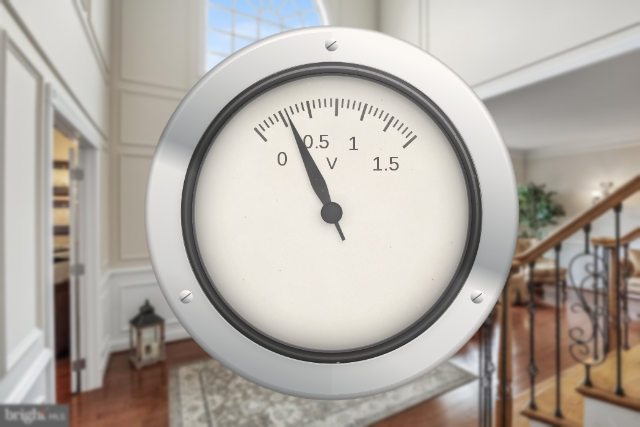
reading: 0.3 V
